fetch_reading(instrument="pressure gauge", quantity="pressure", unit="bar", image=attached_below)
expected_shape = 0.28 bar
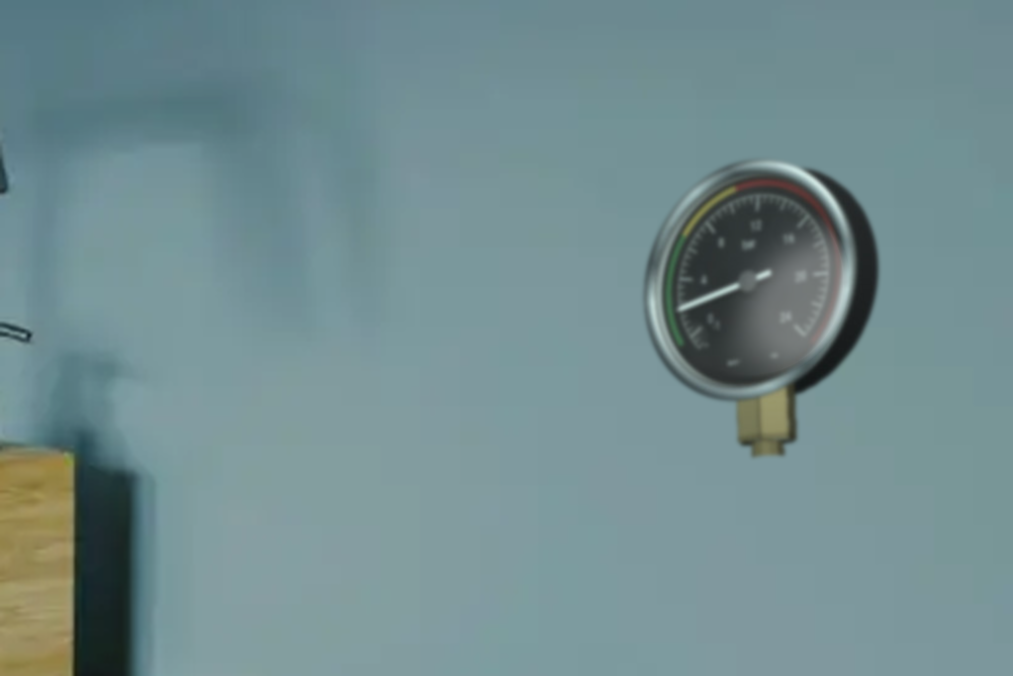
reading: 2 bar
